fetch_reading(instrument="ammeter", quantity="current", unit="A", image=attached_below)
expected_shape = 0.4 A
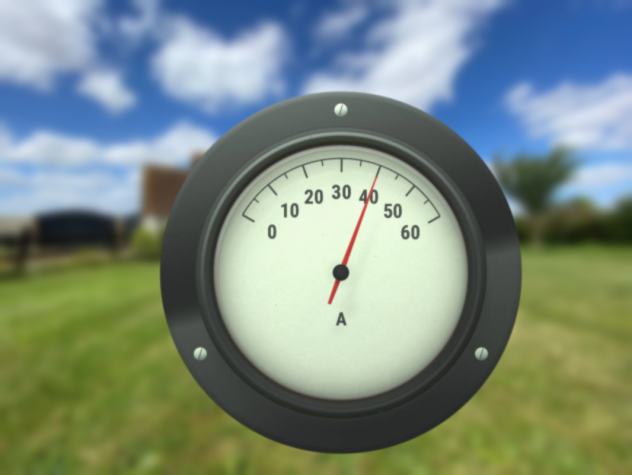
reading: 40 A
